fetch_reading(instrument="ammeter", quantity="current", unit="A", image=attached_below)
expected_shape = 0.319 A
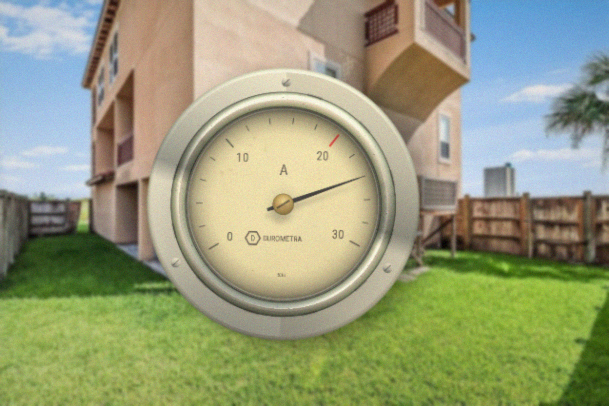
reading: 24 A
